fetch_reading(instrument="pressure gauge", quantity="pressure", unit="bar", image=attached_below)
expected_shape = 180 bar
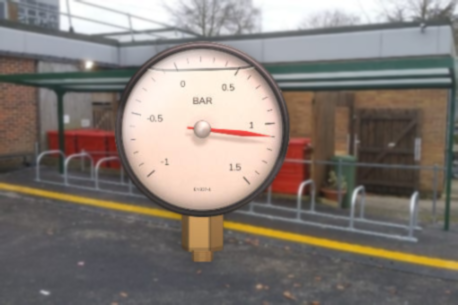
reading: 1.1 bar
